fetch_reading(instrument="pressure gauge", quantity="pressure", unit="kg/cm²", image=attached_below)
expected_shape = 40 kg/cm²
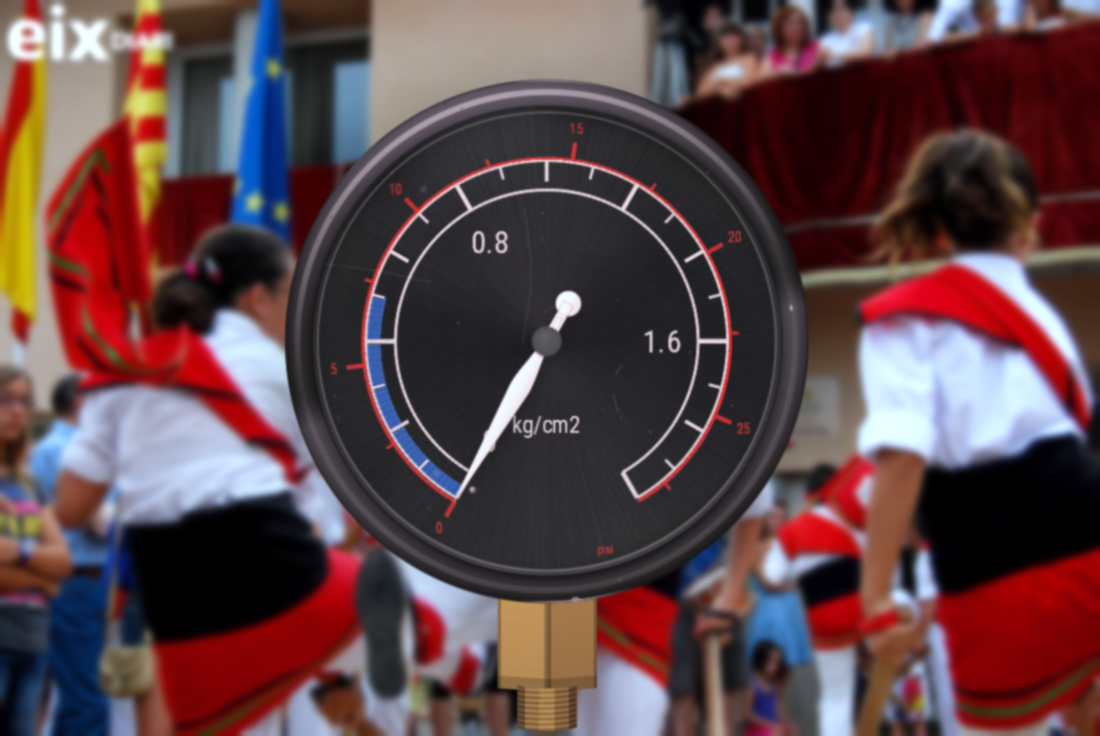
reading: 0 kg/cm²
